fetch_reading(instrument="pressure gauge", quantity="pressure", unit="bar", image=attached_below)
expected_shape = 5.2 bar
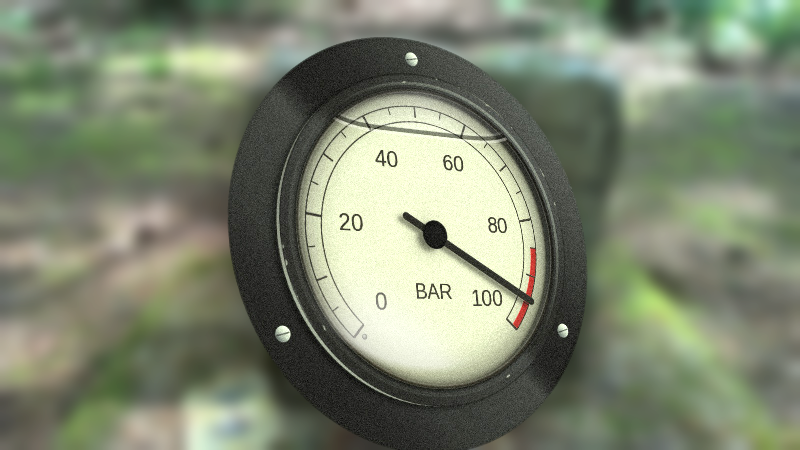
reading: 95 bar
